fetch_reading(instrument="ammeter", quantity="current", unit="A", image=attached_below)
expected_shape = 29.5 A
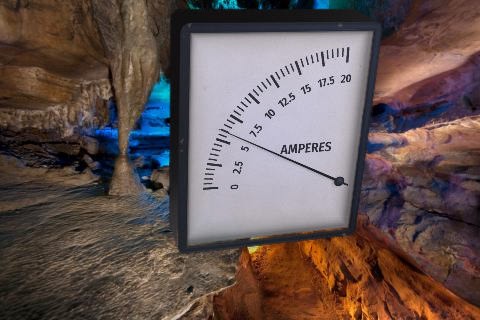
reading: 6 A
